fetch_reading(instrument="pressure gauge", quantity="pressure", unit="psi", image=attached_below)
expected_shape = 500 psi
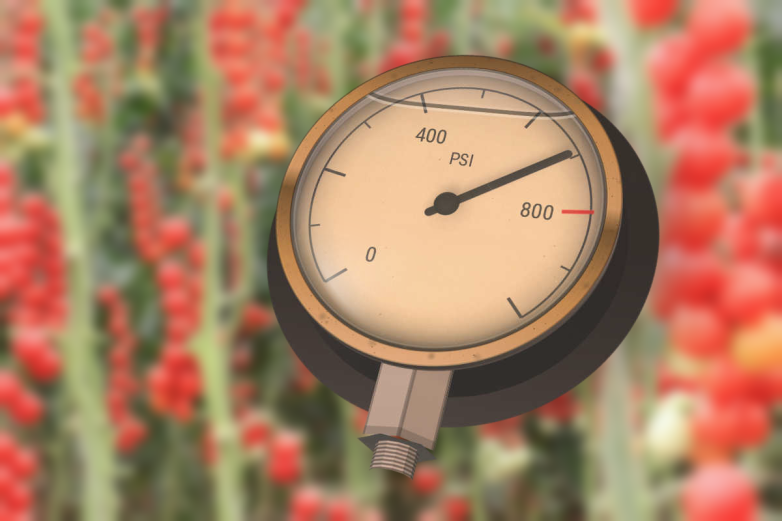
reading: 700 psi
